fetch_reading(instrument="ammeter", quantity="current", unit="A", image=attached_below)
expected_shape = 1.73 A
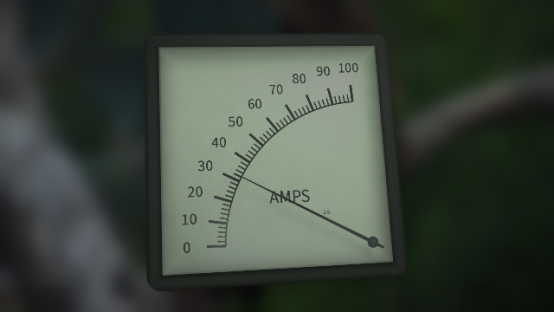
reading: 32 A
